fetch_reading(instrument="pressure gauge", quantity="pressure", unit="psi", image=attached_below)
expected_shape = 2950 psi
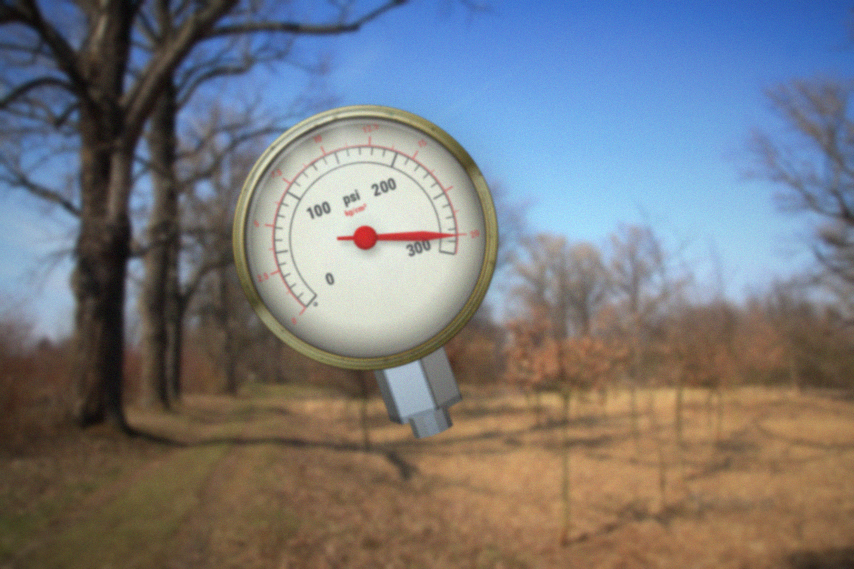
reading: 285 psi
